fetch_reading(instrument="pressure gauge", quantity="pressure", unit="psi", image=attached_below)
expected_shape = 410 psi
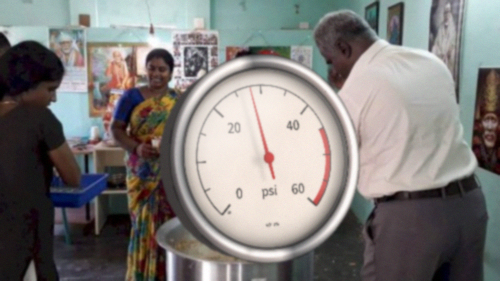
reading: 27.5 psi
